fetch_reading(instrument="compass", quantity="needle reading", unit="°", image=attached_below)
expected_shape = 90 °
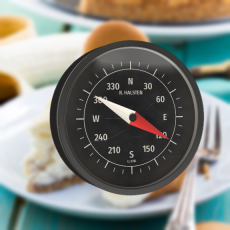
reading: 120 °
